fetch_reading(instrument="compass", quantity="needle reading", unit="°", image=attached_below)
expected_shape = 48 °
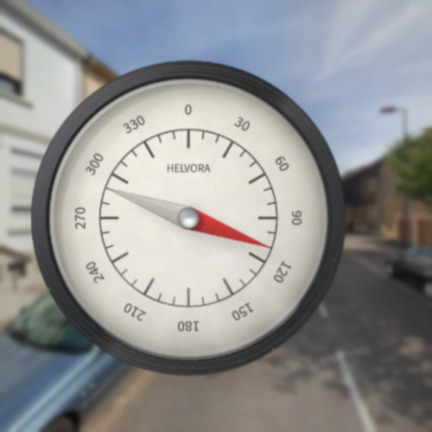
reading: 110 °
